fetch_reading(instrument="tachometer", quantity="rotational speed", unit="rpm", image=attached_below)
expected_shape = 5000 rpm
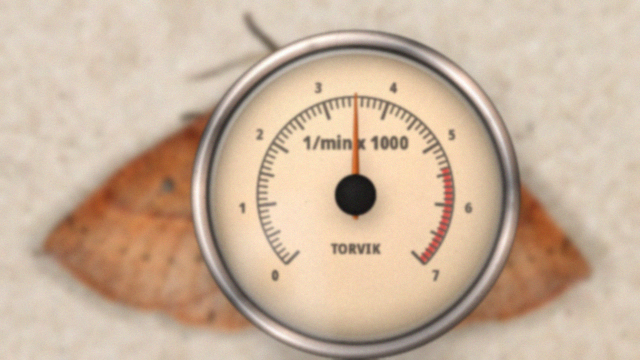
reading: 3500 rpm
